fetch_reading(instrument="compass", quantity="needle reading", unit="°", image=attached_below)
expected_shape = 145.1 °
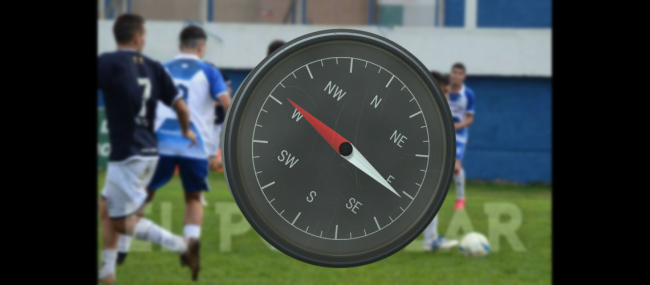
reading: 275 °
